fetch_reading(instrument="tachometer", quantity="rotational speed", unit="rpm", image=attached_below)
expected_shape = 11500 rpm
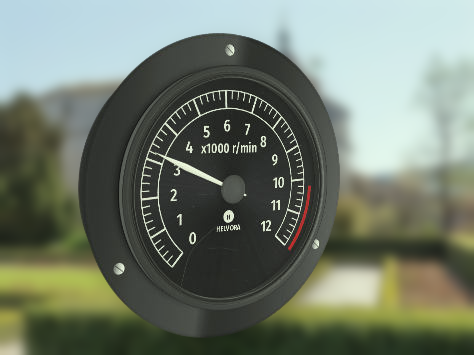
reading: 3200 rpm
